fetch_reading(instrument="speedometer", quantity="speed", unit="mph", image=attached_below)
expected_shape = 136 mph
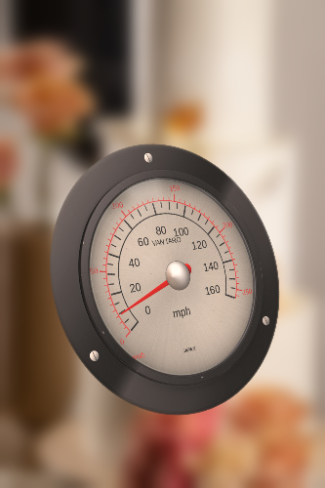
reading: 10 mph
